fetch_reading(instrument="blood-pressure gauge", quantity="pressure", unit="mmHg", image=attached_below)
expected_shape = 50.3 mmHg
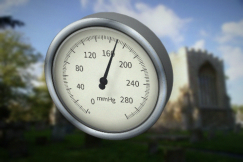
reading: 170 mmHg
